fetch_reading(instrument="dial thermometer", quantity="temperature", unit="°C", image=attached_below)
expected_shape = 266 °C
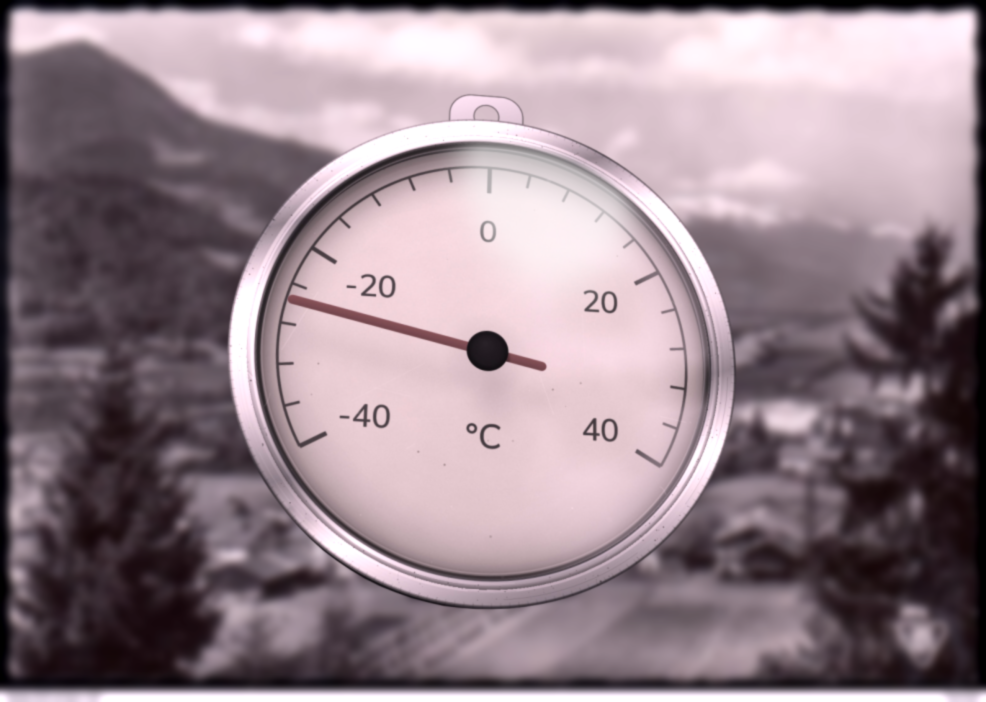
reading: -26 °C
